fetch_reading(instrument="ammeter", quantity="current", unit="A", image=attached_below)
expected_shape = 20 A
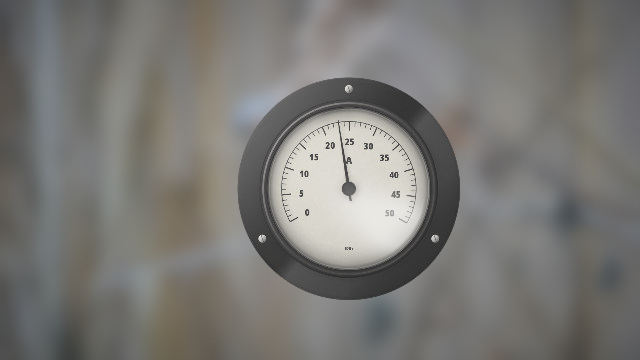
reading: 23 A
